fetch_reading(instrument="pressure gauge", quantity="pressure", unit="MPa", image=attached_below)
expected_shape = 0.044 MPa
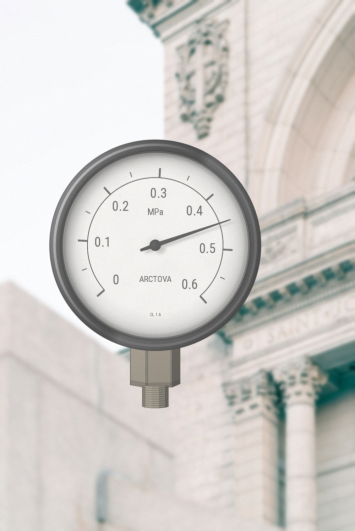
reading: 0.45 MPa
